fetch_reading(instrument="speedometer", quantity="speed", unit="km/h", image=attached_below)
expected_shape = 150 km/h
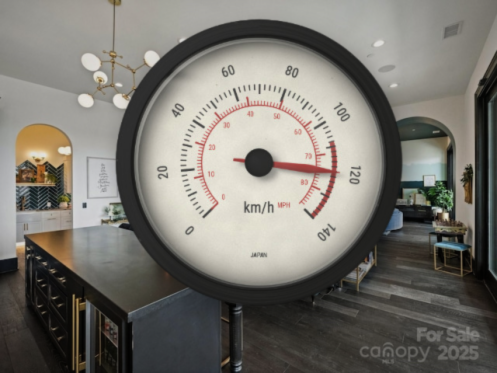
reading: 120 km/h
